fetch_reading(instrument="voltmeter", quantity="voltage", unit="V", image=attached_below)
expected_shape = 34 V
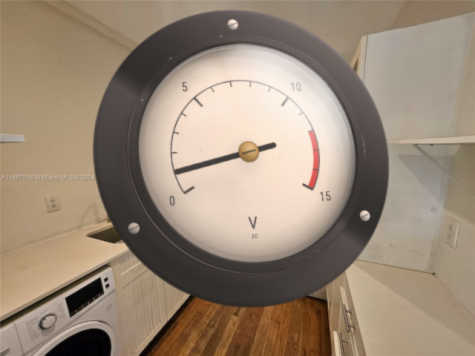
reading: 1 V
